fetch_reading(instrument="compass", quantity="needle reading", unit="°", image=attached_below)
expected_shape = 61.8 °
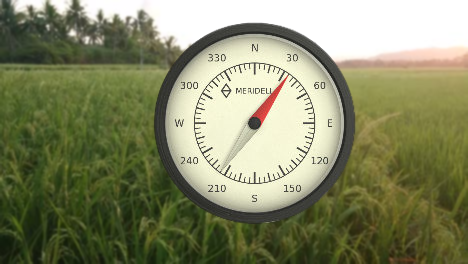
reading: 35 °
